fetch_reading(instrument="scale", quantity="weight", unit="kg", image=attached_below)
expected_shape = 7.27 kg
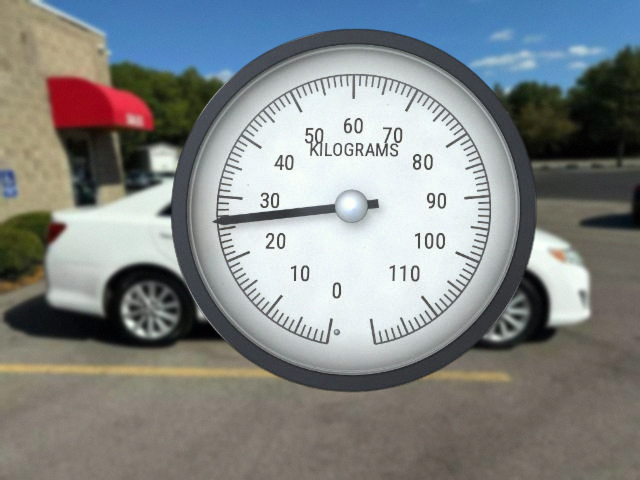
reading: 26 kg
